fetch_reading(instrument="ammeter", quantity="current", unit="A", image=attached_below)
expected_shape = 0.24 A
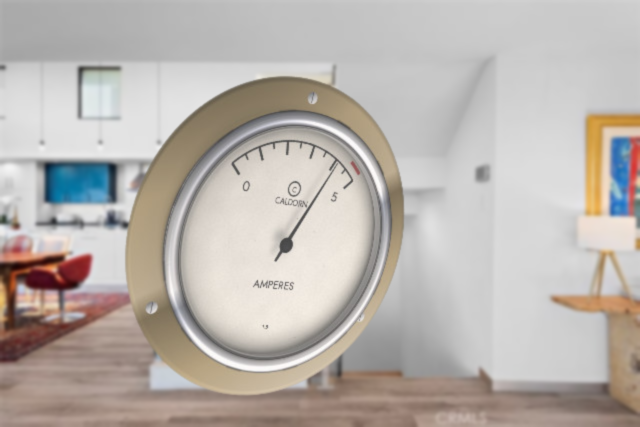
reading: 4 A
